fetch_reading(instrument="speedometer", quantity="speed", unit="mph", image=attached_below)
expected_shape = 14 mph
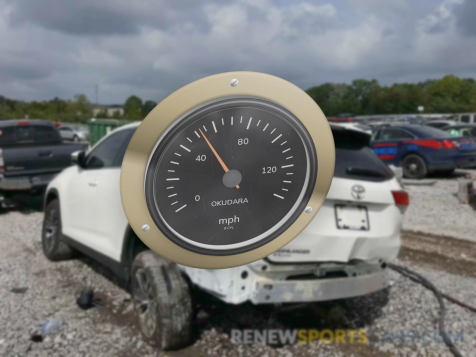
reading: 52.5 mph
